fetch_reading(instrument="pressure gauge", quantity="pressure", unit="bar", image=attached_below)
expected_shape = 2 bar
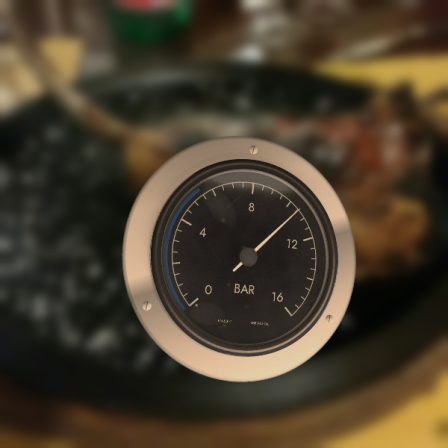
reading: 10.5 bar
